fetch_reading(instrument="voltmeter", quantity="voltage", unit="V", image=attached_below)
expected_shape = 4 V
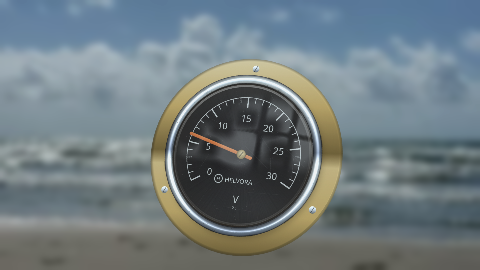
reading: 6 V
